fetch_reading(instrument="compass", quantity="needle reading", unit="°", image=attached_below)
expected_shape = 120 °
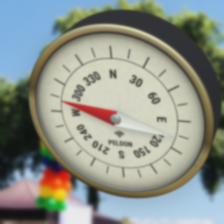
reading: 285 °
